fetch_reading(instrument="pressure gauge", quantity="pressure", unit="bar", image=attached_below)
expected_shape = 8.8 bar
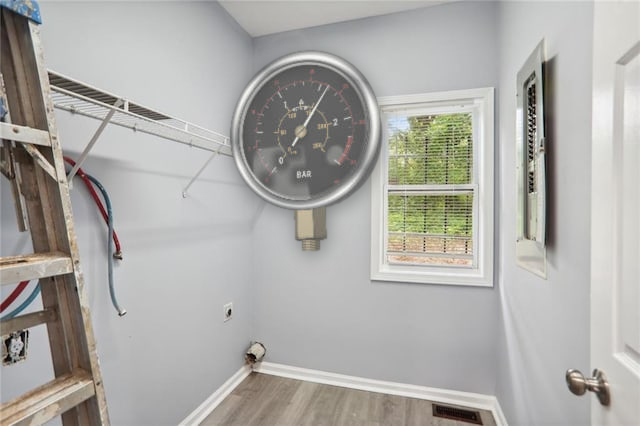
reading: 1.6 bar
